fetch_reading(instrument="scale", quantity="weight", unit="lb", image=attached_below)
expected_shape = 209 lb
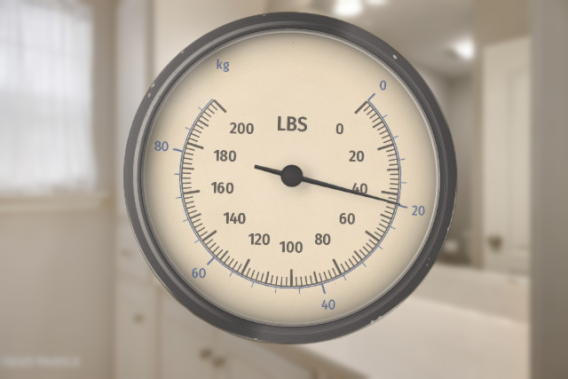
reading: 44 lb
